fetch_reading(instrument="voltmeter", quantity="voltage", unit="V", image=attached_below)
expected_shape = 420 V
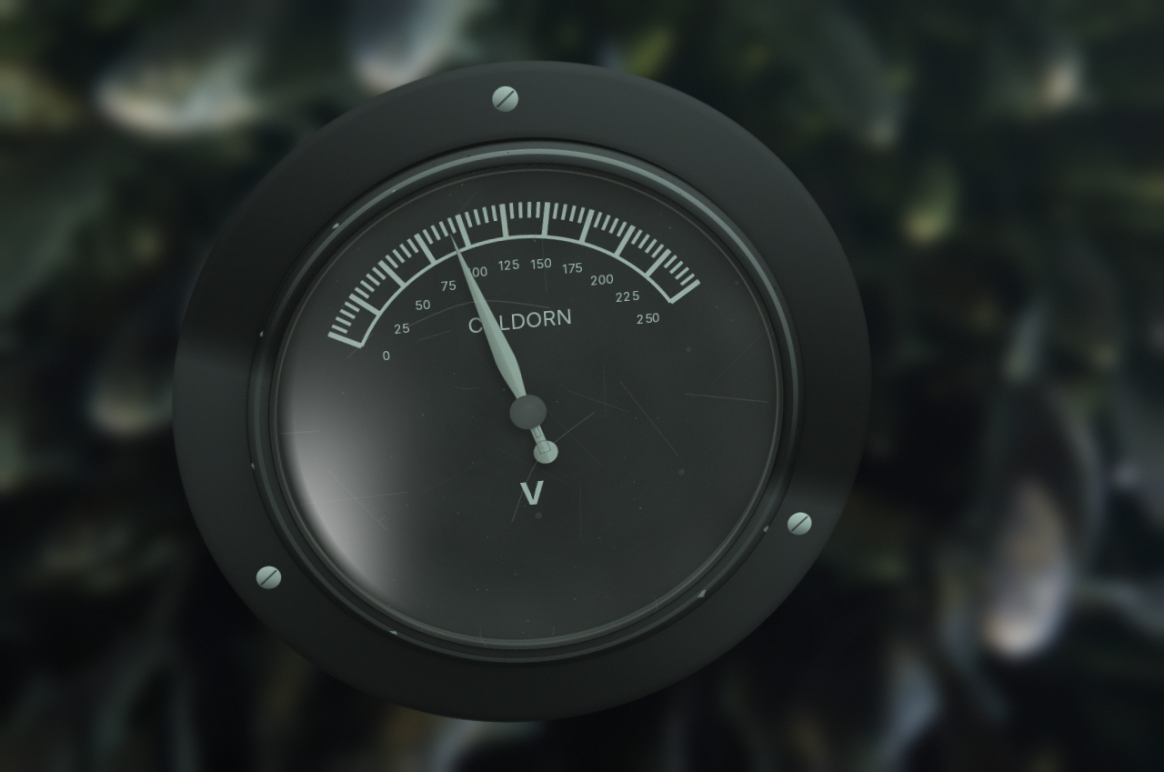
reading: 92.5 V
